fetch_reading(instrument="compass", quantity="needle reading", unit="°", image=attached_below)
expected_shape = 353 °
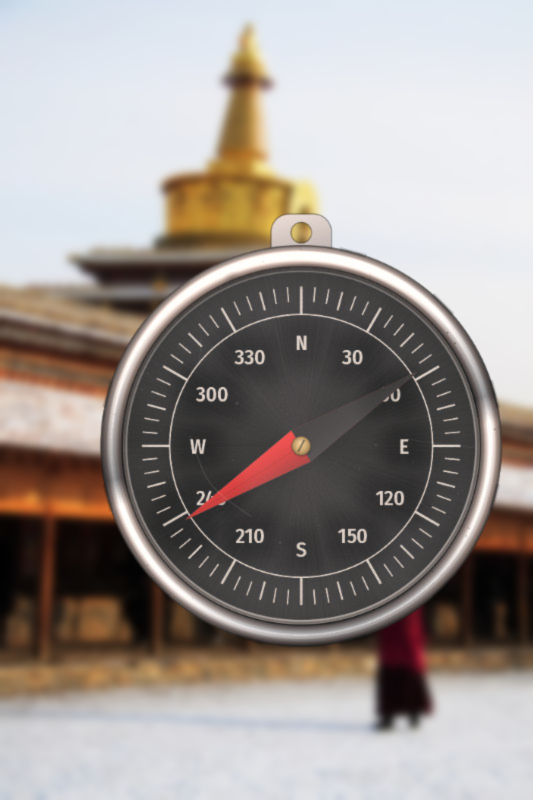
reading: 237.5 °
